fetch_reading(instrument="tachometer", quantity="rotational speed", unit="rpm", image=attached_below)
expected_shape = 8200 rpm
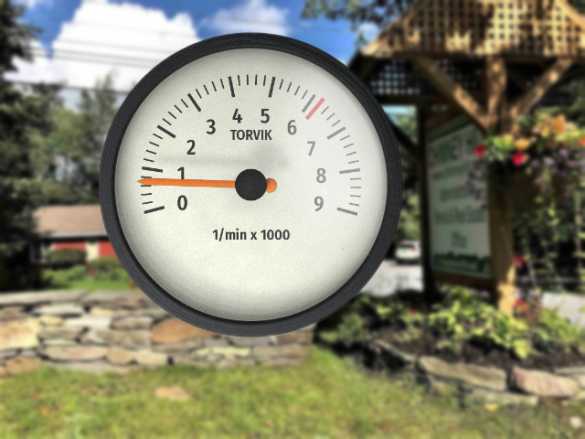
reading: 700 rpm
